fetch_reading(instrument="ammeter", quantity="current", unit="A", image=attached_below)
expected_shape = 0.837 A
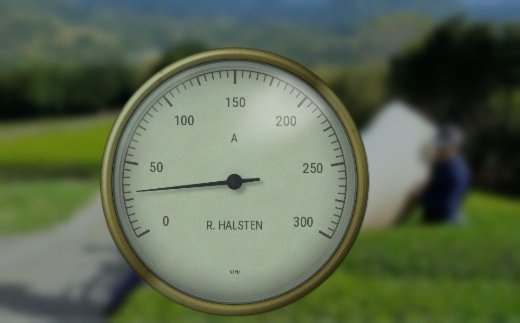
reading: 30 A
